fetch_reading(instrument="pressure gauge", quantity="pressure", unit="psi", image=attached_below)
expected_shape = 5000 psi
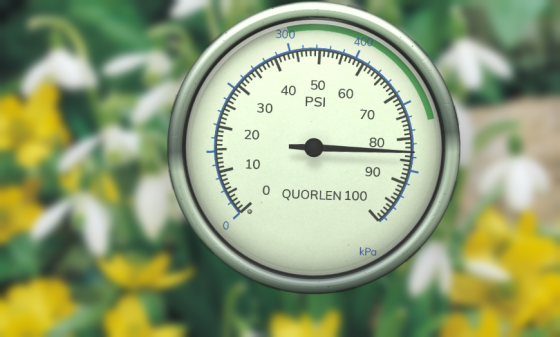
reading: 83 psi
